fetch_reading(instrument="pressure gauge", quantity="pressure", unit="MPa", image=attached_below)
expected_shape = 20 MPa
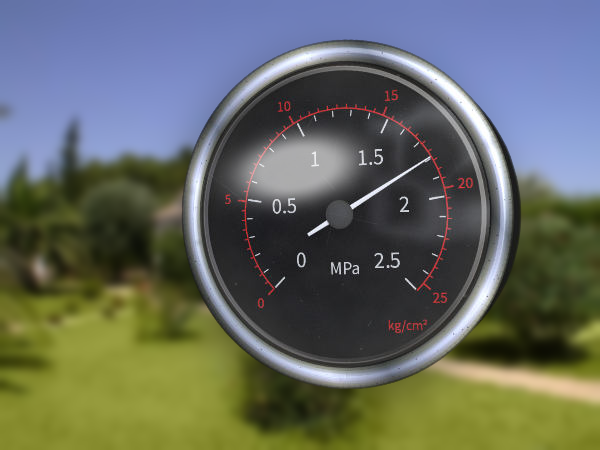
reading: 1.8 MPa
